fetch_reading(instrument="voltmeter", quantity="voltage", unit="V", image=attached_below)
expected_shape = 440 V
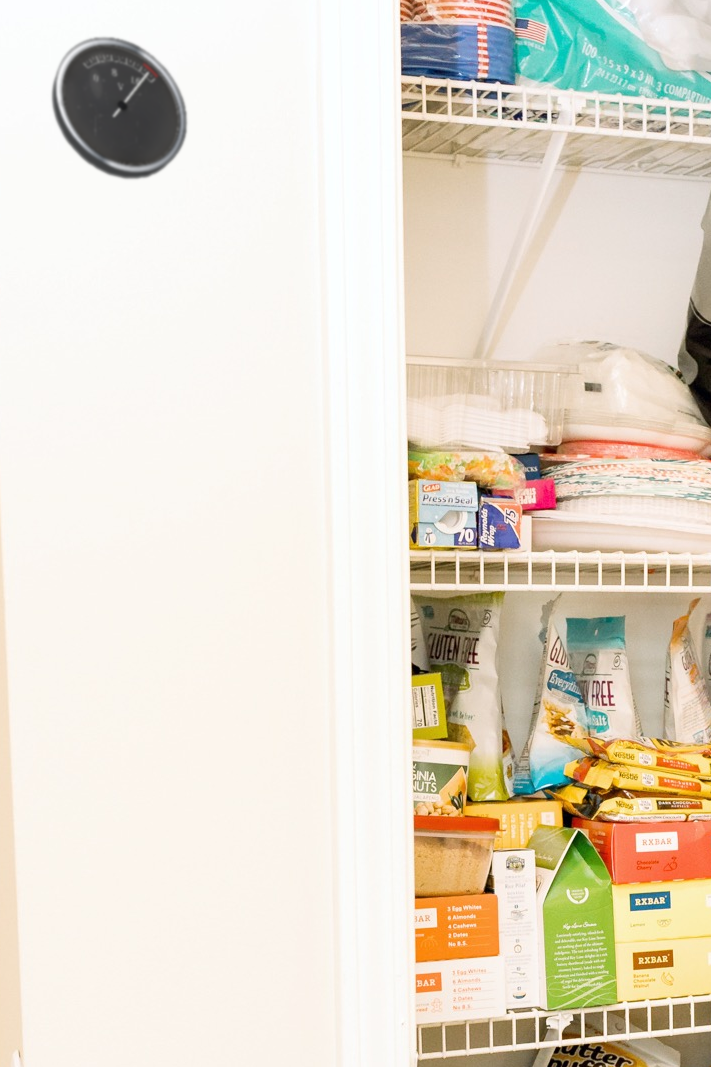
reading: 18 V
